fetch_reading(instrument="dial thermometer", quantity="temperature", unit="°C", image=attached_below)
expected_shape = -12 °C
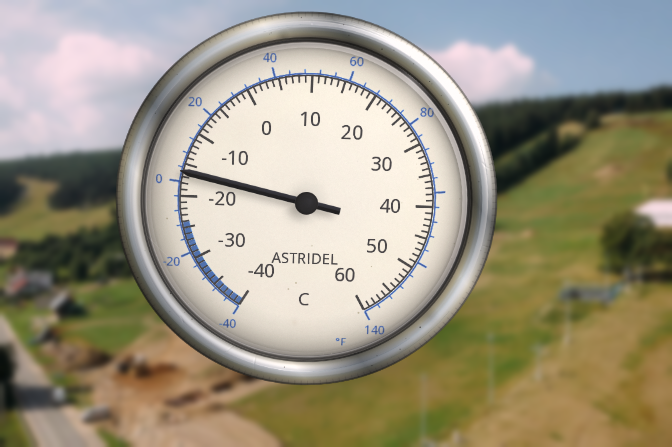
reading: -16 °C
